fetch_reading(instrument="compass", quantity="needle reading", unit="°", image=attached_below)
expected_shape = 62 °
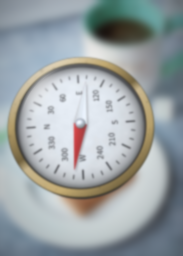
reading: 280 °
